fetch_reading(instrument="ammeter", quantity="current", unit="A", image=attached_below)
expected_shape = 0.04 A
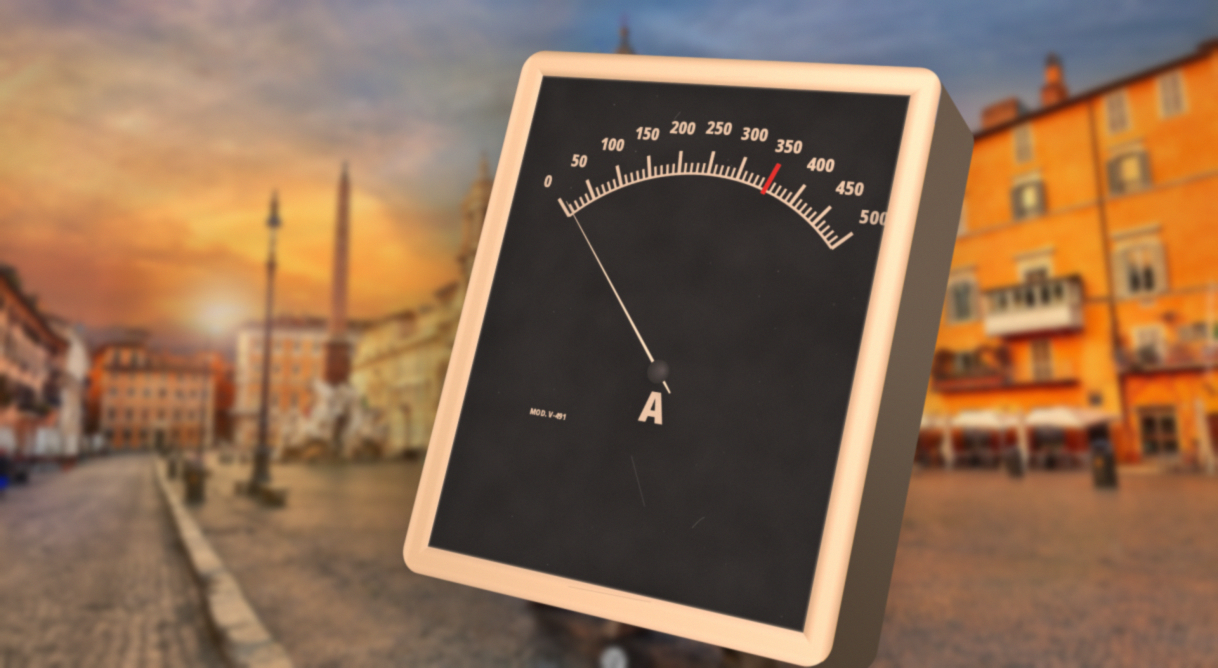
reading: 10 A
